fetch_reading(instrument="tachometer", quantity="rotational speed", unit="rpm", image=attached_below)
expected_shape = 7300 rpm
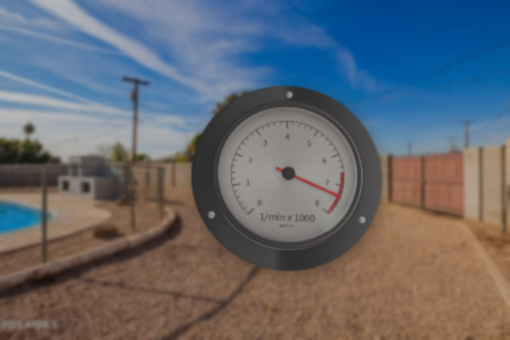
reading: 7400 rpm
